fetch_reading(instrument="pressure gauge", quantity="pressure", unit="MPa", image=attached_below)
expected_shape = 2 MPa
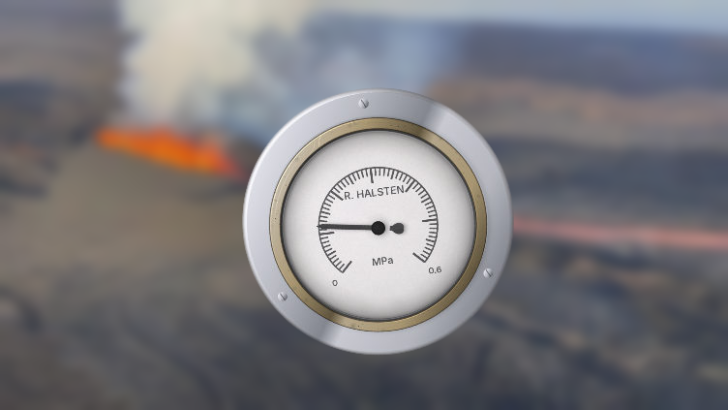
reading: 0.12 MPa
